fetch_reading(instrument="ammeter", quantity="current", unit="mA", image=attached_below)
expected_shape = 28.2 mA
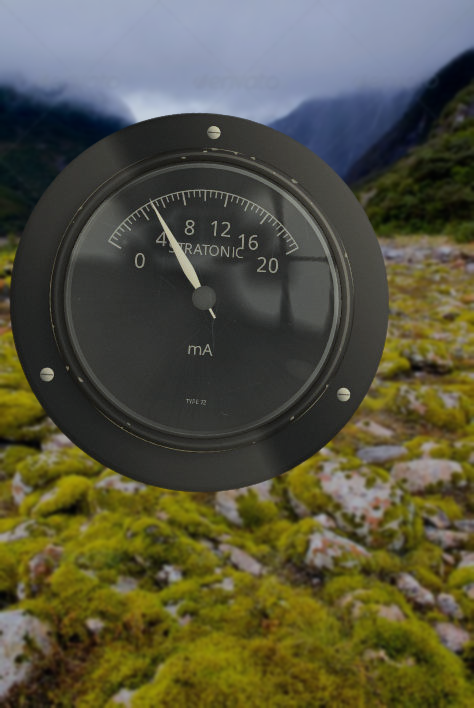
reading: 5 mA
